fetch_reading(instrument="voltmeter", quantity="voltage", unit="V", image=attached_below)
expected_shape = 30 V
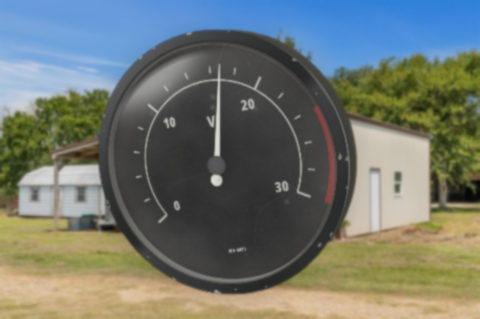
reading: 17 V
